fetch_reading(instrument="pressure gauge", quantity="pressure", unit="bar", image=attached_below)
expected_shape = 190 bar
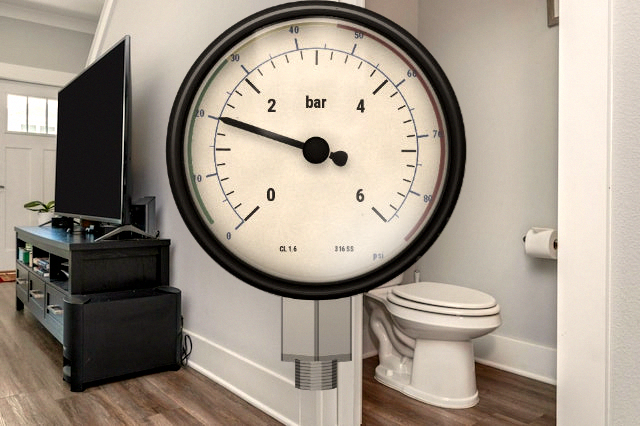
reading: 1.4 bar
